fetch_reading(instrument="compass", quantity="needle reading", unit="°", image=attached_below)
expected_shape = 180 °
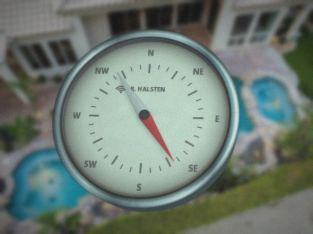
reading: 145 °
